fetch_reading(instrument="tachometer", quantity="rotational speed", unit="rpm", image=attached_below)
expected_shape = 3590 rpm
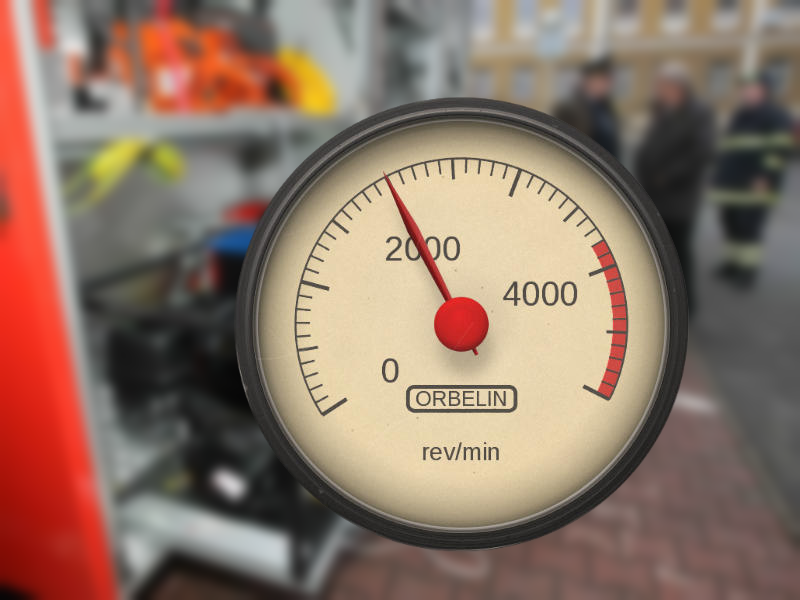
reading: 2000 rpm
